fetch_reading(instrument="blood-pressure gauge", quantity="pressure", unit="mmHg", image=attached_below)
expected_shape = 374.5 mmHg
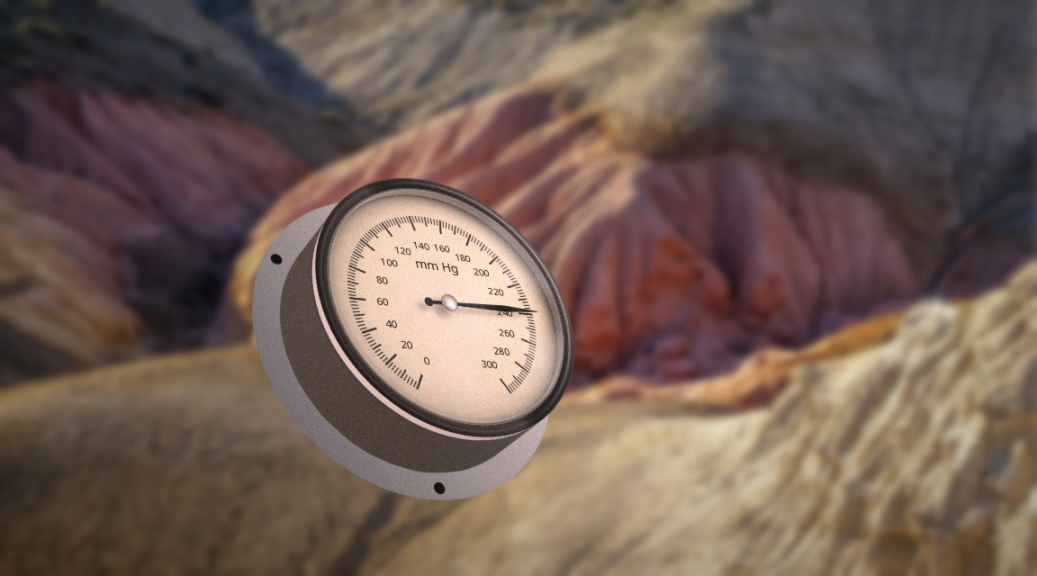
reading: 240 mmHg
